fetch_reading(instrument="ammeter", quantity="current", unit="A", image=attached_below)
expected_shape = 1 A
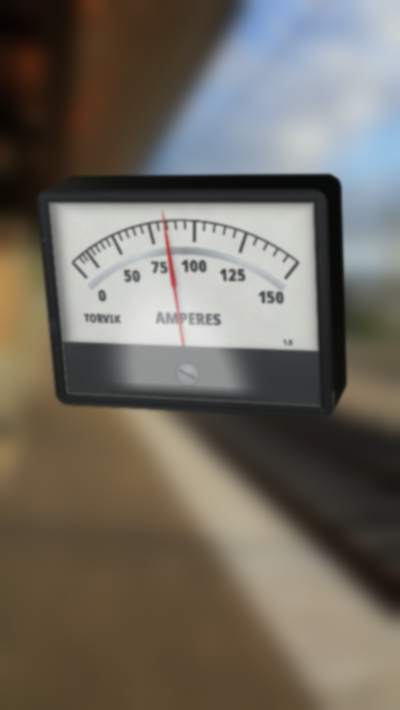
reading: 85 A
